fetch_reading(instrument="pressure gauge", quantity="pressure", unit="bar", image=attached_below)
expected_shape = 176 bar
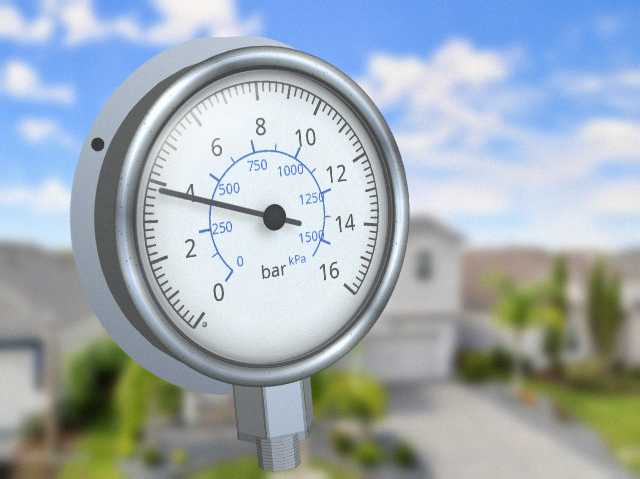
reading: 3.8 bar
